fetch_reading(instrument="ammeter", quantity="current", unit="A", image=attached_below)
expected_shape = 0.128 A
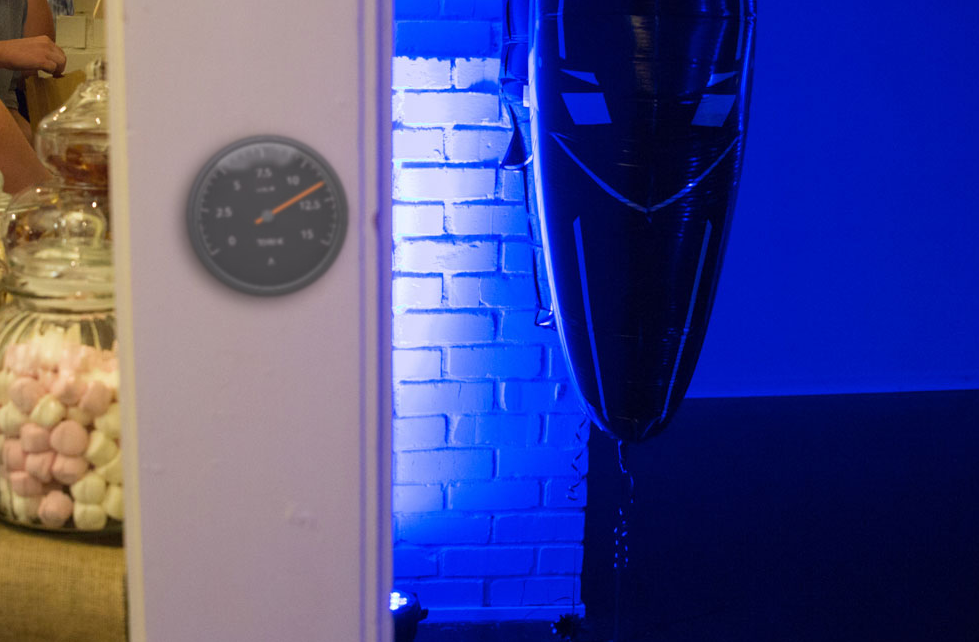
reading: 11.5 A
